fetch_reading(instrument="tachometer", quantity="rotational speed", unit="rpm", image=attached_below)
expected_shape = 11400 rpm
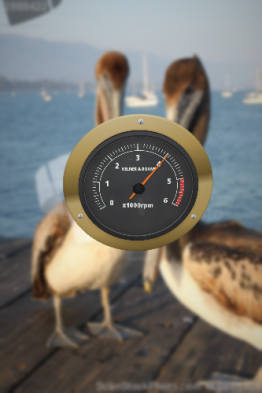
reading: 4000 rpm
